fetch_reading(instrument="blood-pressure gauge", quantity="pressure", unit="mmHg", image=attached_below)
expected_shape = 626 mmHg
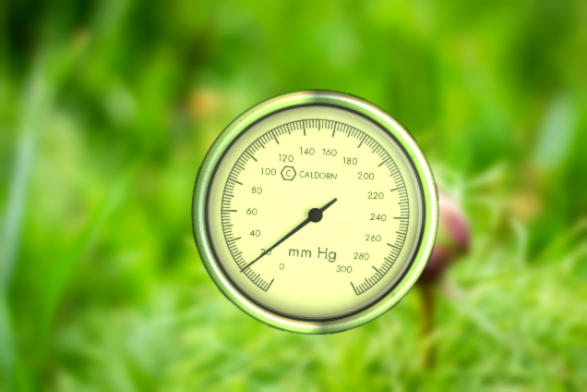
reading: 20 mmHg
